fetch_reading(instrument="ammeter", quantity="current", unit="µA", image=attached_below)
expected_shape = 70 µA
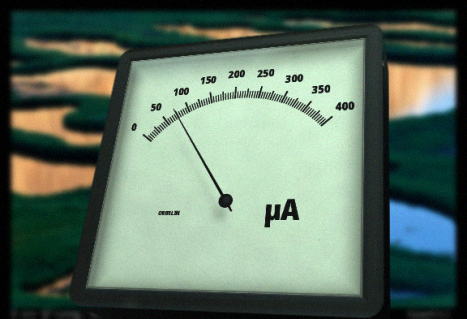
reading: 75 µA
